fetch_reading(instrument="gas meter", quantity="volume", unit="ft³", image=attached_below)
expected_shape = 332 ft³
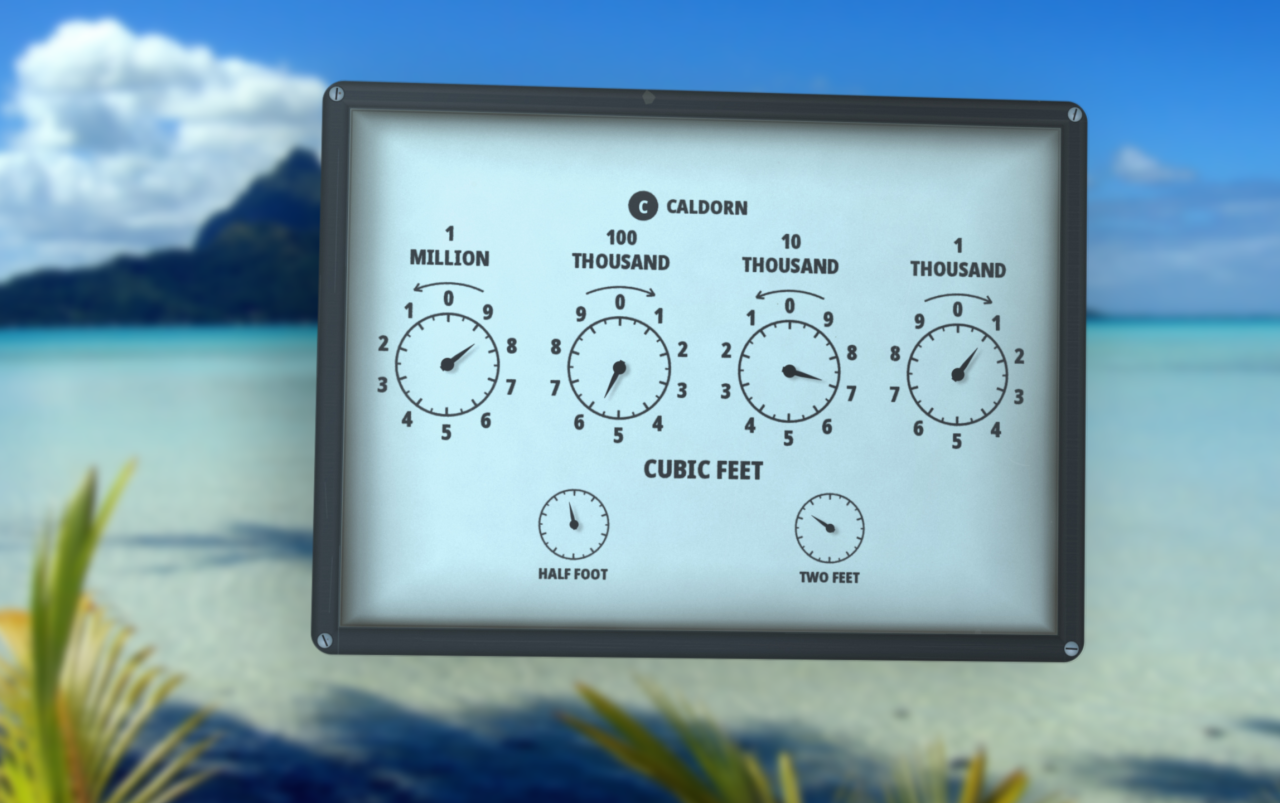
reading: 857100 ft³
